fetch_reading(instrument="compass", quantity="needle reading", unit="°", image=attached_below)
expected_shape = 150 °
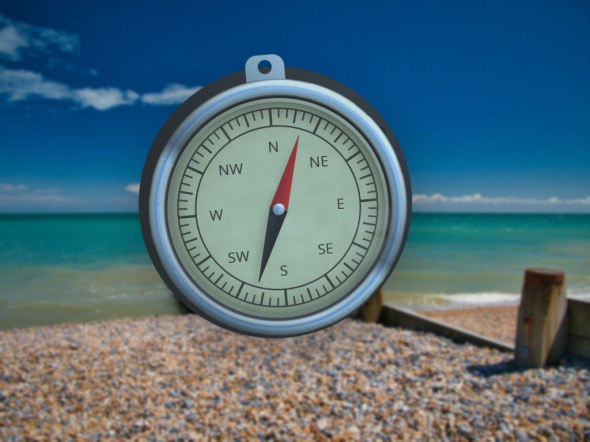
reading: 20 °
